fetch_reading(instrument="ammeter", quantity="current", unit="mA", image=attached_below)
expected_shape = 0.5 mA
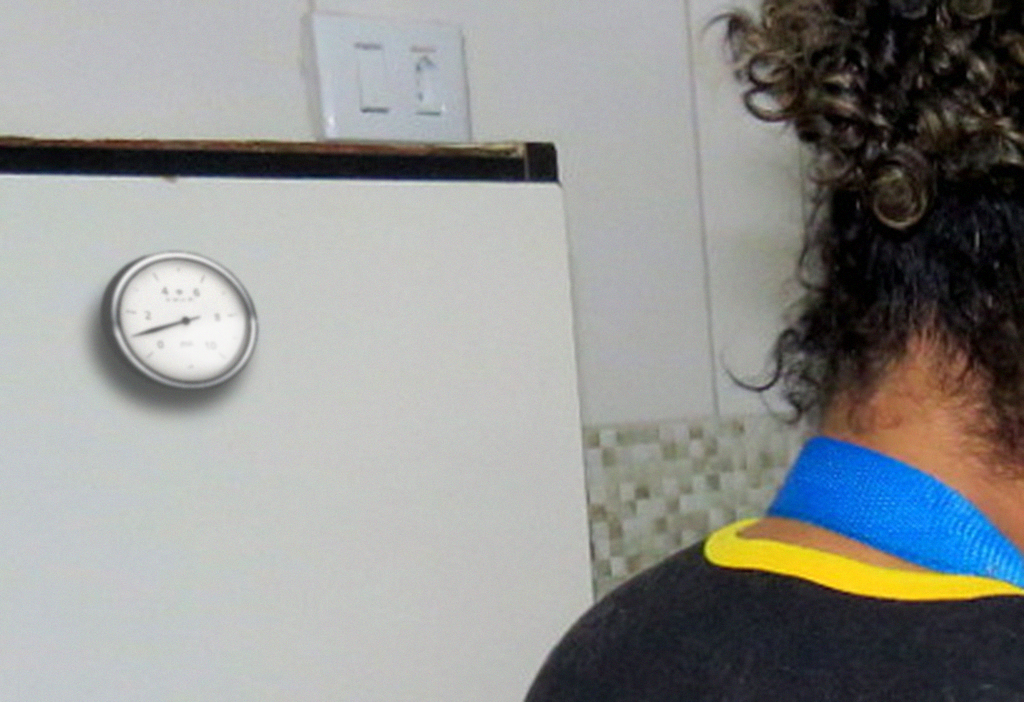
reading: 1 mA
